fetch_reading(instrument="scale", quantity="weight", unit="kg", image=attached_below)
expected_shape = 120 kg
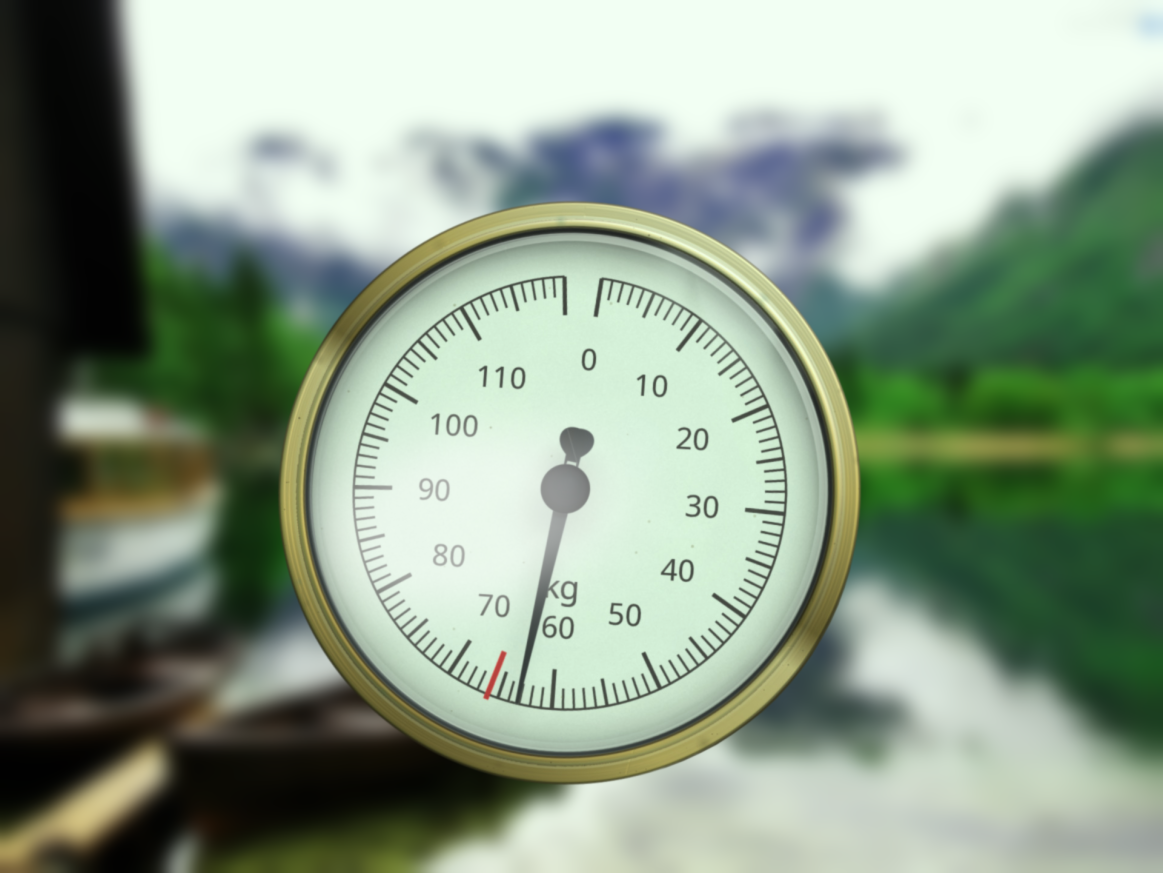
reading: 63 kg
